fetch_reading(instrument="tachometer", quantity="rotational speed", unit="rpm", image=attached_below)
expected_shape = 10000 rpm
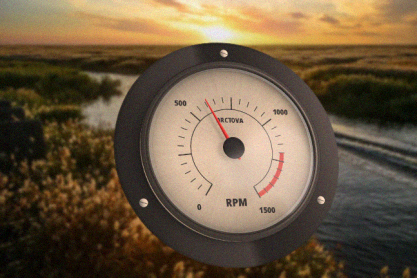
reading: 600 rpm
